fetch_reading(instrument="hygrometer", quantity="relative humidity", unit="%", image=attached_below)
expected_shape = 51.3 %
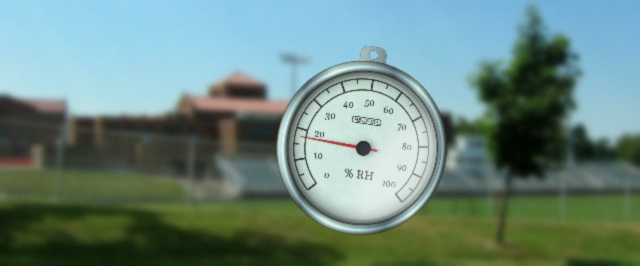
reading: 17.5 %
